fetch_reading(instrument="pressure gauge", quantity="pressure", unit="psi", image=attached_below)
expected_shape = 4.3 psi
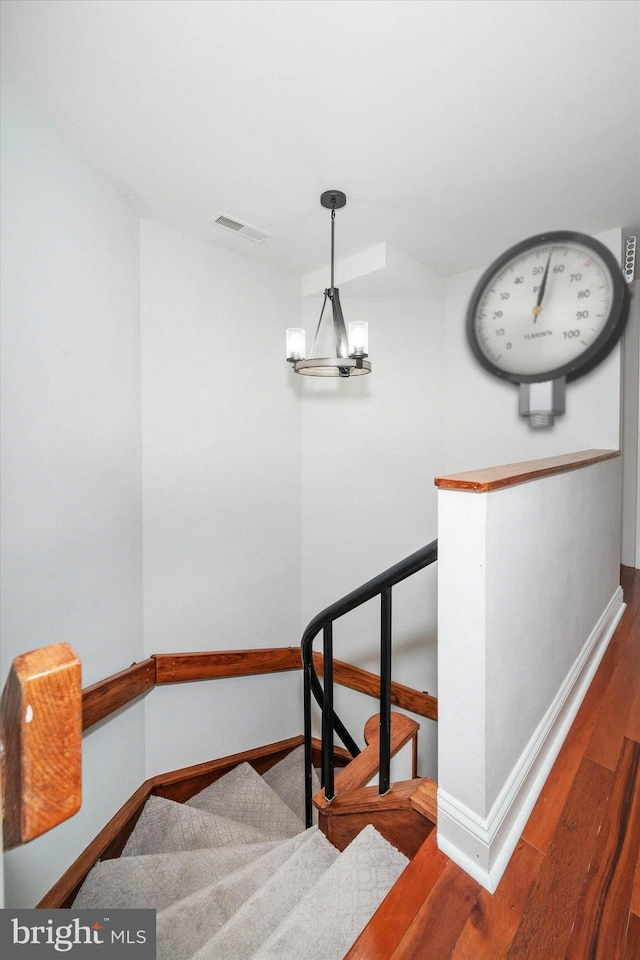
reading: 55 psi
